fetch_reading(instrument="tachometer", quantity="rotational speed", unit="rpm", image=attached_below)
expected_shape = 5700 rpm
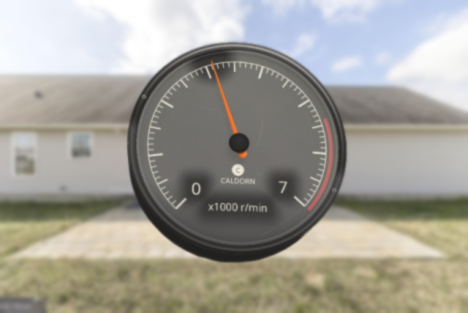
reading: 3100 rpm
